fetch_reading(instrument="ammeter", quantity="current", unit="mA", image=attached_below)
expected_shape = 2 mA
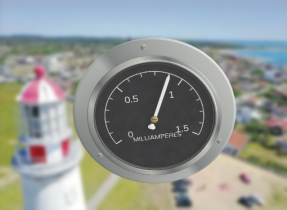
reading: 0.9 mA
